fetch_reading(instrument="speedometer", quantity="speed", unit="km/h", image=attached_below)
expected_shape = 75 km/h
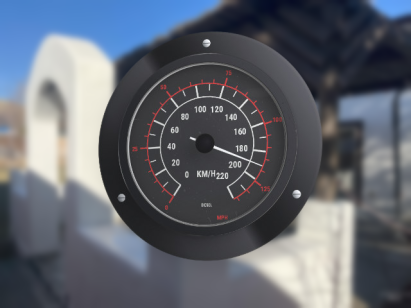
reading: 190 km/h
